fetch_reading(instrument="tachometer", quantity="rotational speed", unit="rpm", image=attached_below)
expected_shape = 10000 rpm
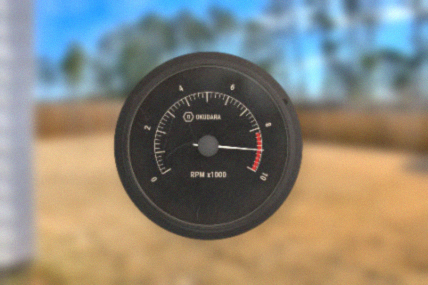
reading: 9000 rpm
